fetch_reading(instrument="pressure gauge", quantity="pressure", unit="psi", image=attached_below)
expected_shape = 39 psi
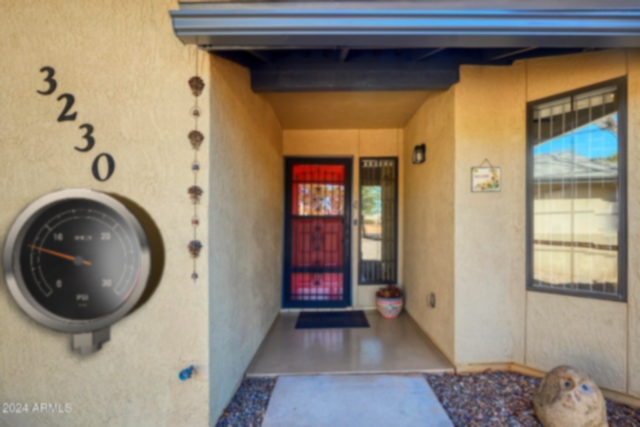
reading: 7 psi
